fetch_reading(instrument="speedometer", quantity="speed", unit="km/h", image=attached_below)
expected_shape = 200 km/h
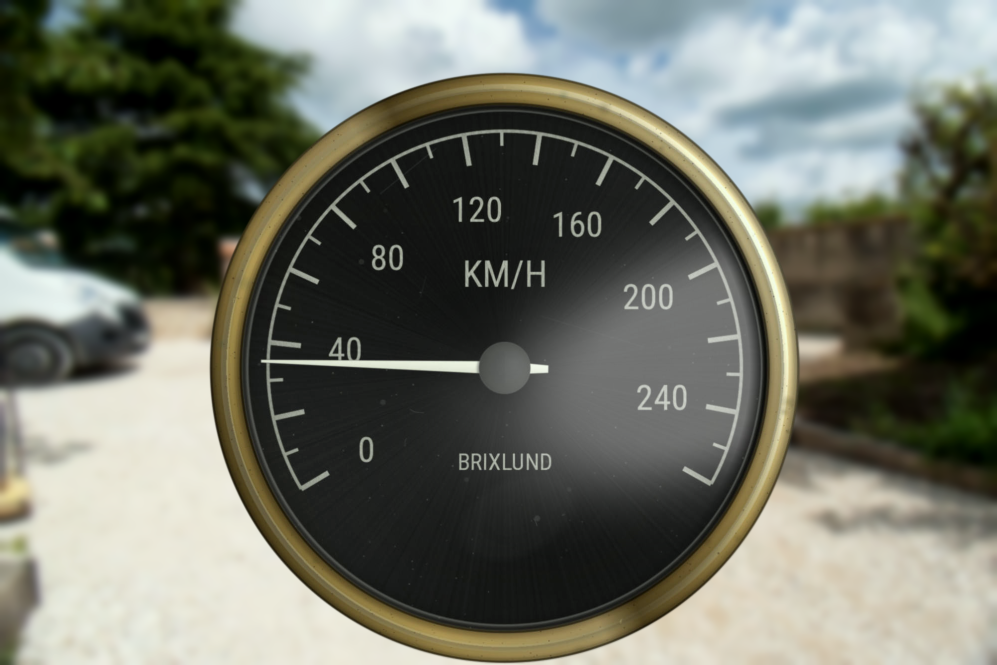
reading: 35 km/h
